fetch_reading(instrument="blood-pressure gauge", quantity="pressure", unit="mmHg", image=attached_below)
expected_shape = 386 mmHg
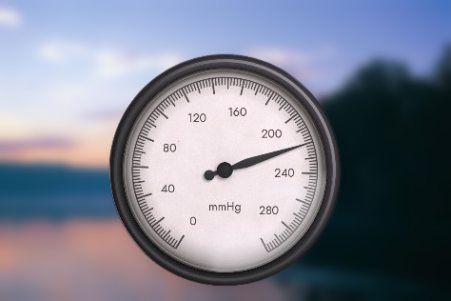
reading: 220 mmHg
